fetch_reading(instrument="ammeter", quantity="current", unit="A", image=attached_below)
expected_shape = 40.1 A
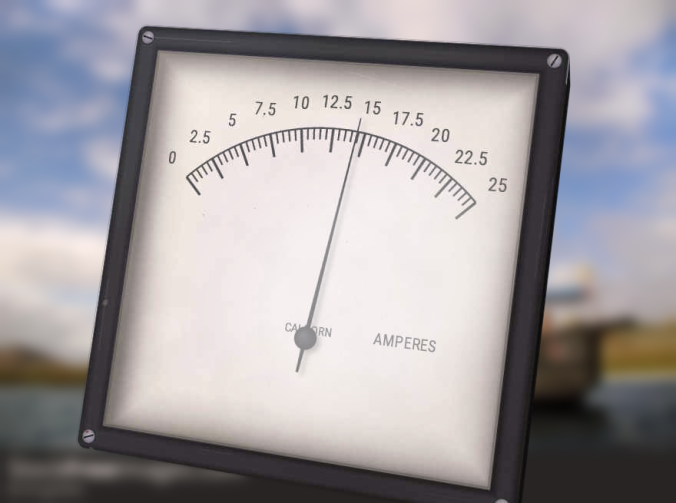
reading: 14.5 A
